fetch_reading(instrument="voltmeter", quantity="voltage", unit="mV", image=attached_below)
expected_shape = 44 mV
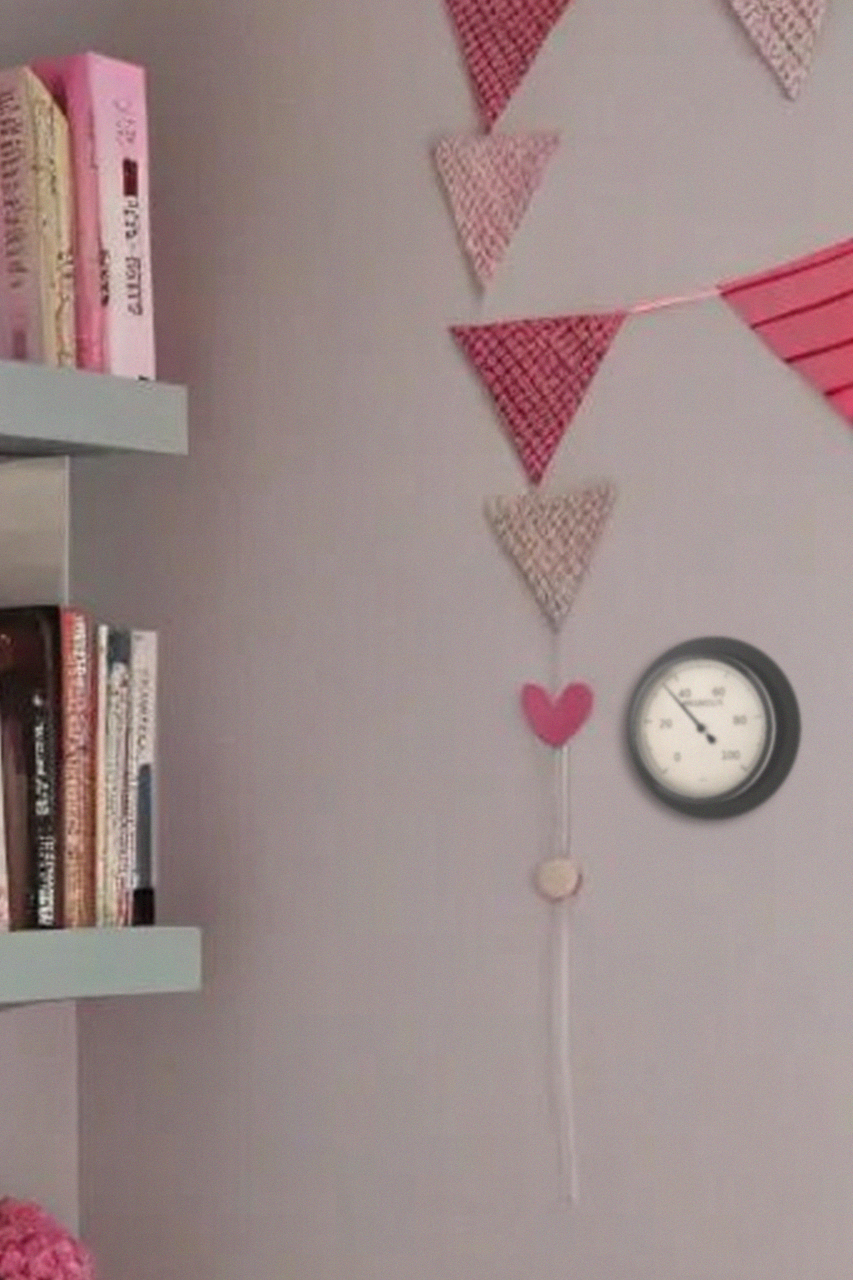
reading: 35 mV
